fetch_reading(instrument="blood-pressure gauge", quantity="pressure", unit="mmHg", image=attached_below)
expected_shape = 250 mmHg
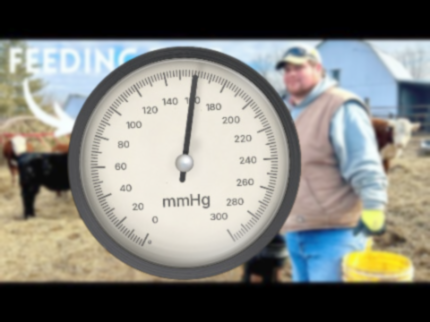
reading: 160 mmHg
